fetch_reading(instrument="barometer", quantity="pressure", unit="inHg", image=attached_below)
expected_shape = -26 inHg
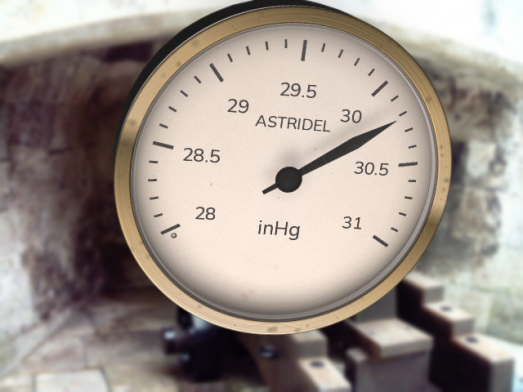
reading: 30.2 inHg
